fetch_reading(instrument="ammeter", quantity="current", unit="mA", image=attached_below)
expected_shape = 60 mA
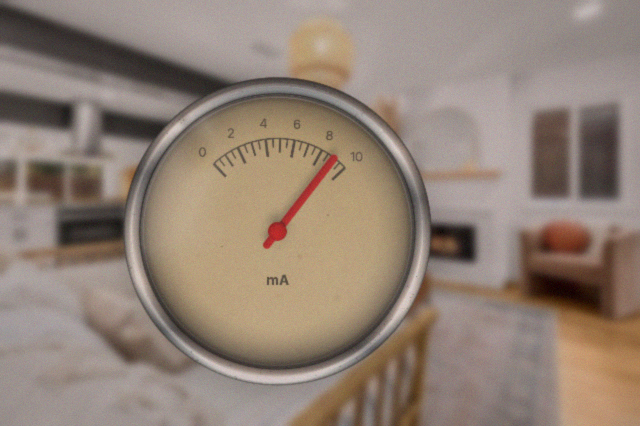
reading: 9 mA
